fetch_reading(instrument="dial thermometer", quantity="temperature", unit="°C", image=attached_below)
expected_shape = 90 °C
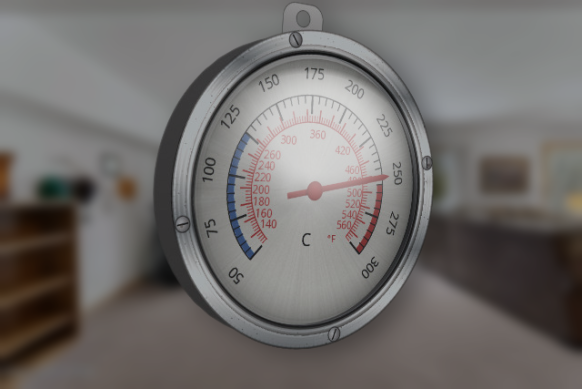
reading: 250 °C
